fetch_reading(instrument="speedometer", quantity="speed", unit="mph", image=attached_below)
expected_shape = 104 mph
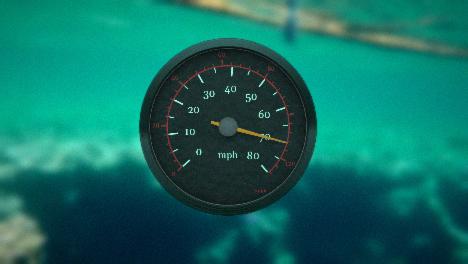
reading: 70 mph
